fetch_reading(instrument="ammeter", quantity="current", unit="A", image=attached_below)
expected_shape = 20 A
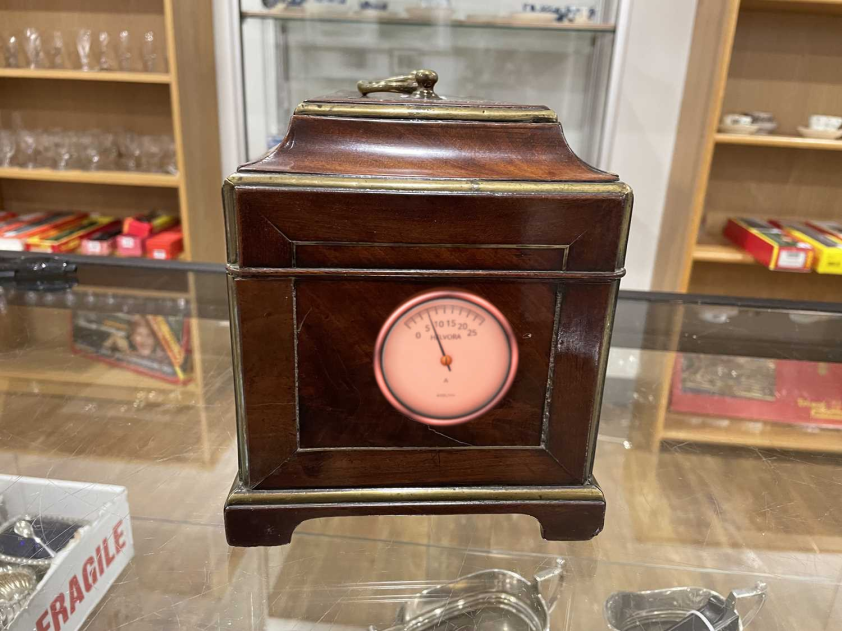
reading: 7.5 A
